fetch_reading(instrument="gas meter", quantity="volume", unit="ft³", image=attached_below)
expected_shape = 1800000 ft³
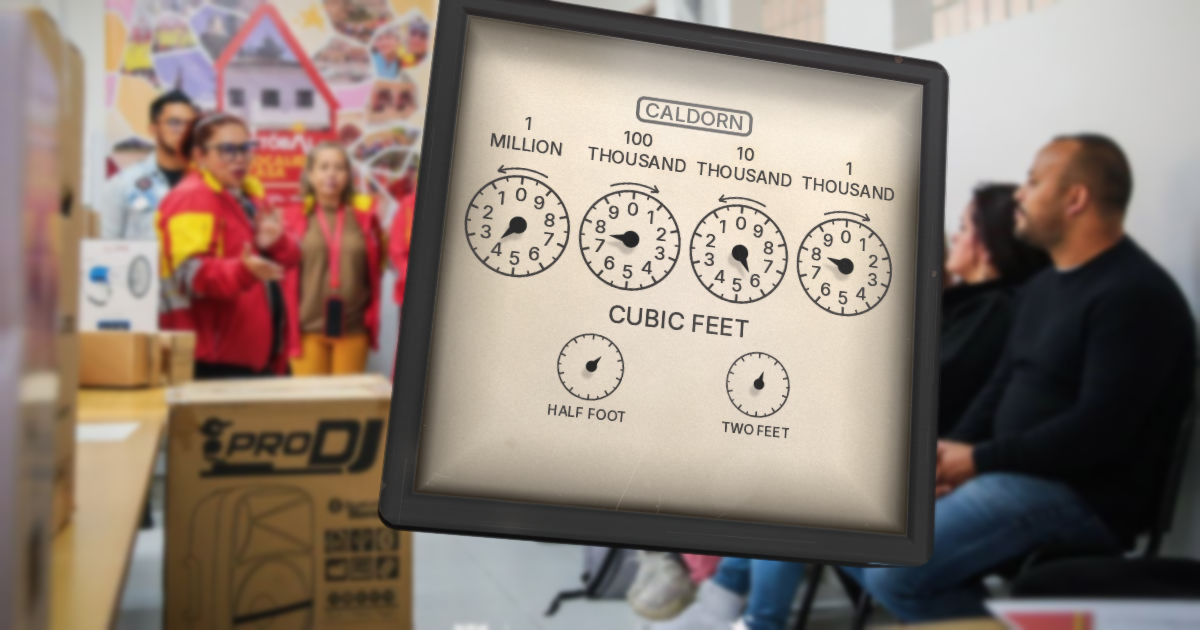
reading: 375800 ft³
